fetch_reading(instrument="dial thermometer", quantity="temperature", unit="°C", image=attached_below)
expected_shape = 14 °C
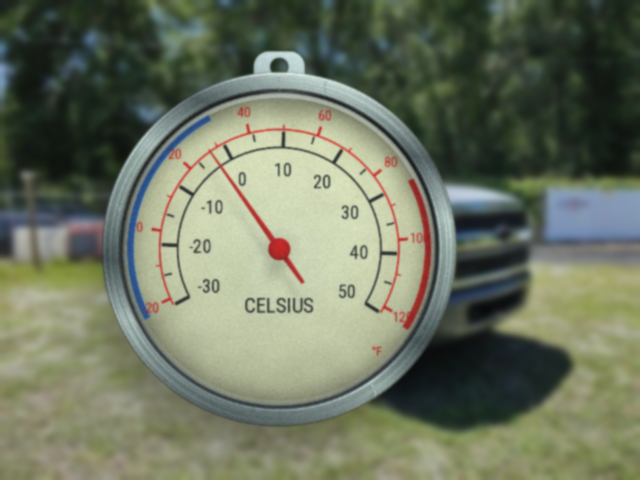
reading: -2.5 °C
